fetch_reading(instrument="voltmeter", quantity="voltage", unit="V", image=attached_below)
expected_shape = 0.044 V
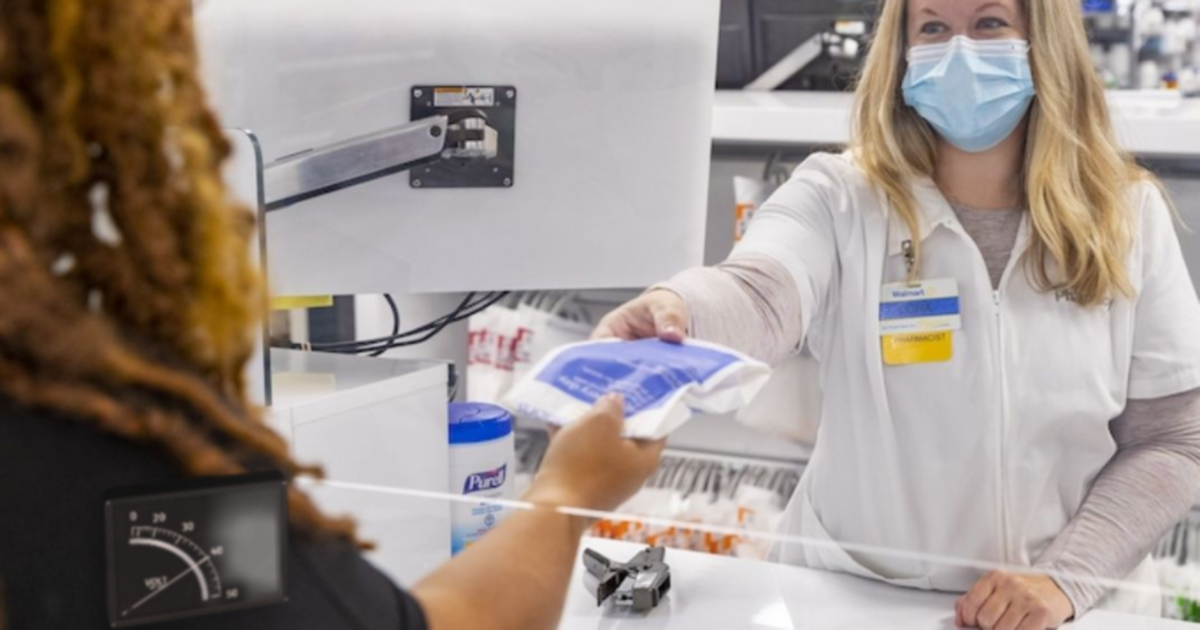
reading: 40 V
